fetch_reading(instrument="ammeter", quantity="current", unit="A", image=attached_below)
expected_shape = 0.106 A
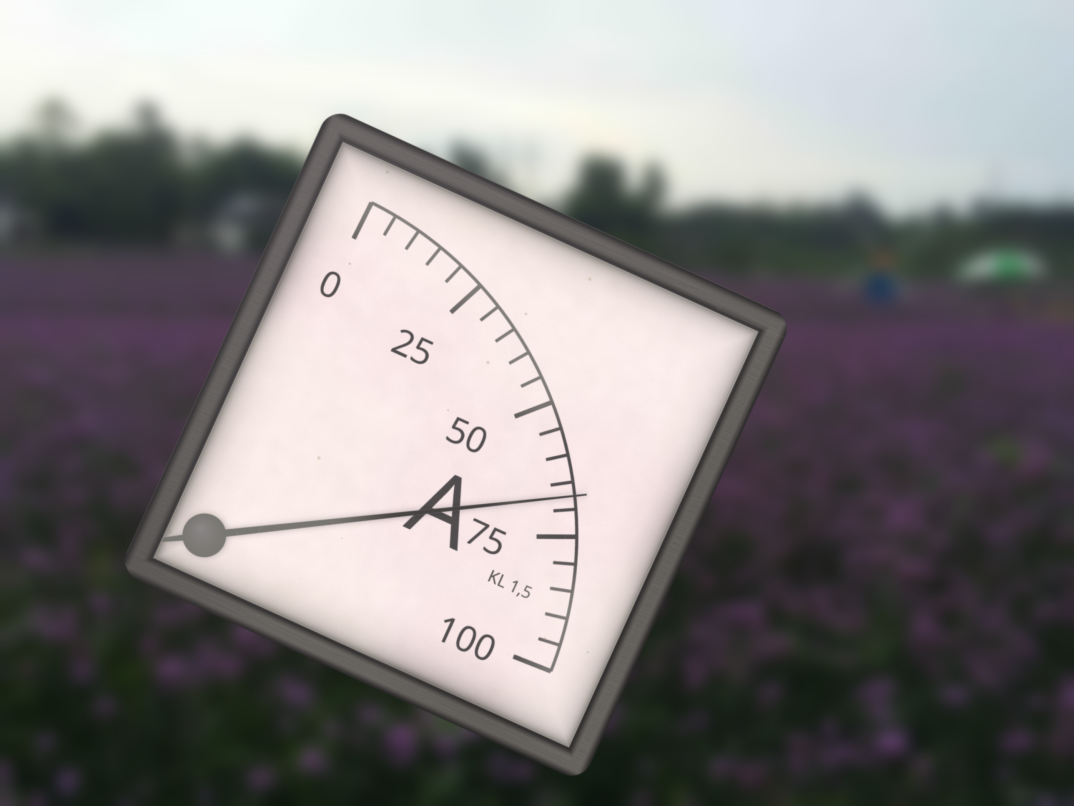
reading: 67.5 A
